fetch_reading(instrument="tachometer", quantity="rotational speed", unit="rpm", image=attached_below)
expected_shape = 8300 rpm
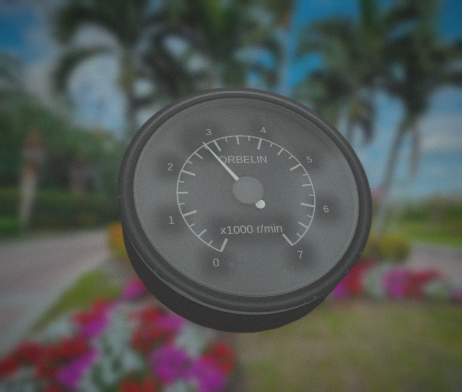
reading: 2750 rpm
